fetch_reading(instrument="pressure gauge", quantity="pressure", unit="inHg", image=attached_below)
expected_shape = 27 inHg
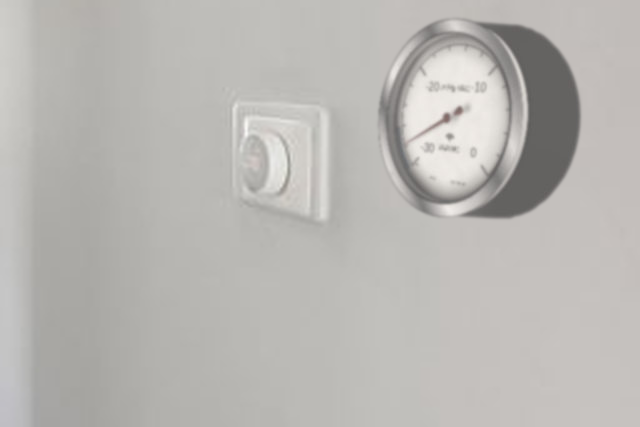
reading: -28 inHg
